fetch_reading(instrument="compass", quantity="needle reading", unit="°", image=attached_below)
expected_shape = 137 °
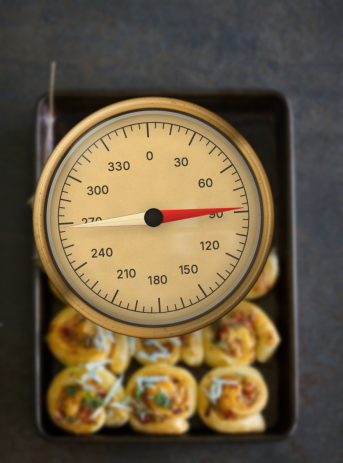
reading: 87.5 °
